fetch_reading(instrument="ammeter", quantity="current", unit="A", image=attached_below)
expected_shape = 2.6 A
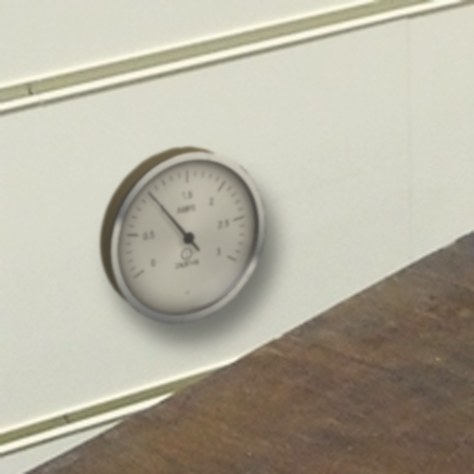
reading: 1 A
